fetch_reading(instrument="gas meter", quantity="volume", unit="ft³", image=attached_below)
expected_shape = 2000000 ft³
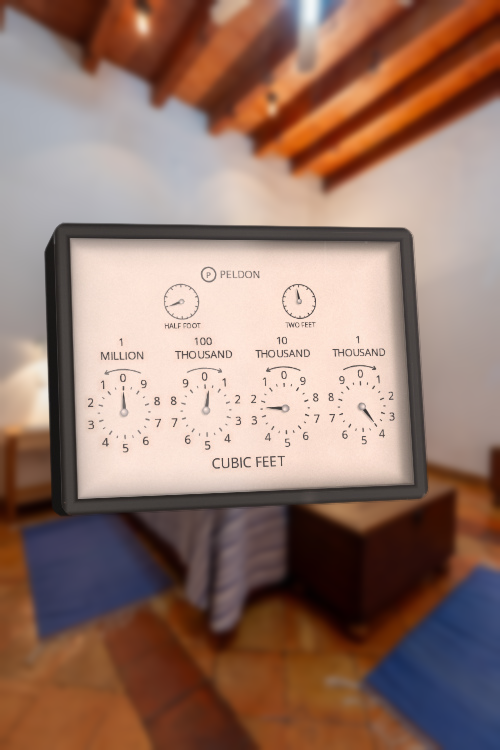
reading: 2400 ft³
